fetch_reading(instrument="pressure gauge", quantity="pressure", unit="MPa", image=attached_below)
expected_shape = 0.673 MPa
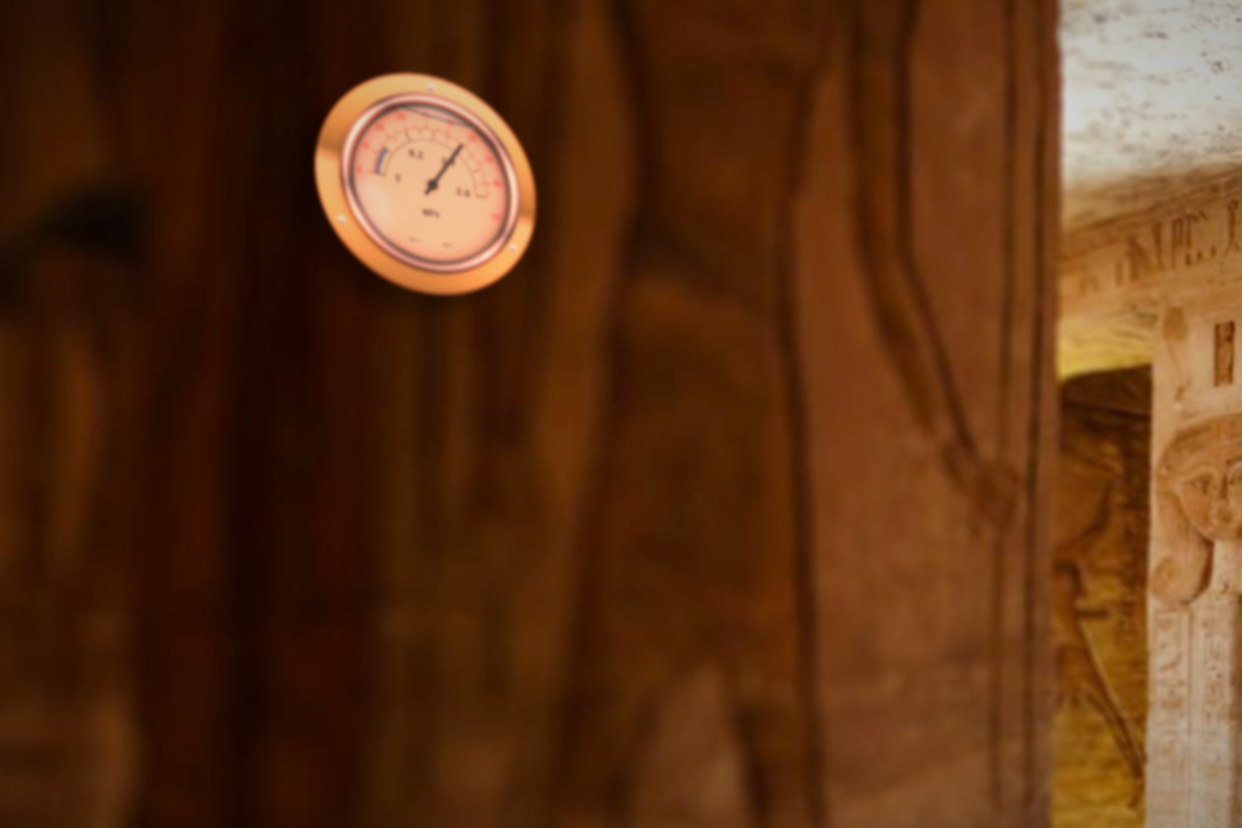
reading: 0.4 MPa
